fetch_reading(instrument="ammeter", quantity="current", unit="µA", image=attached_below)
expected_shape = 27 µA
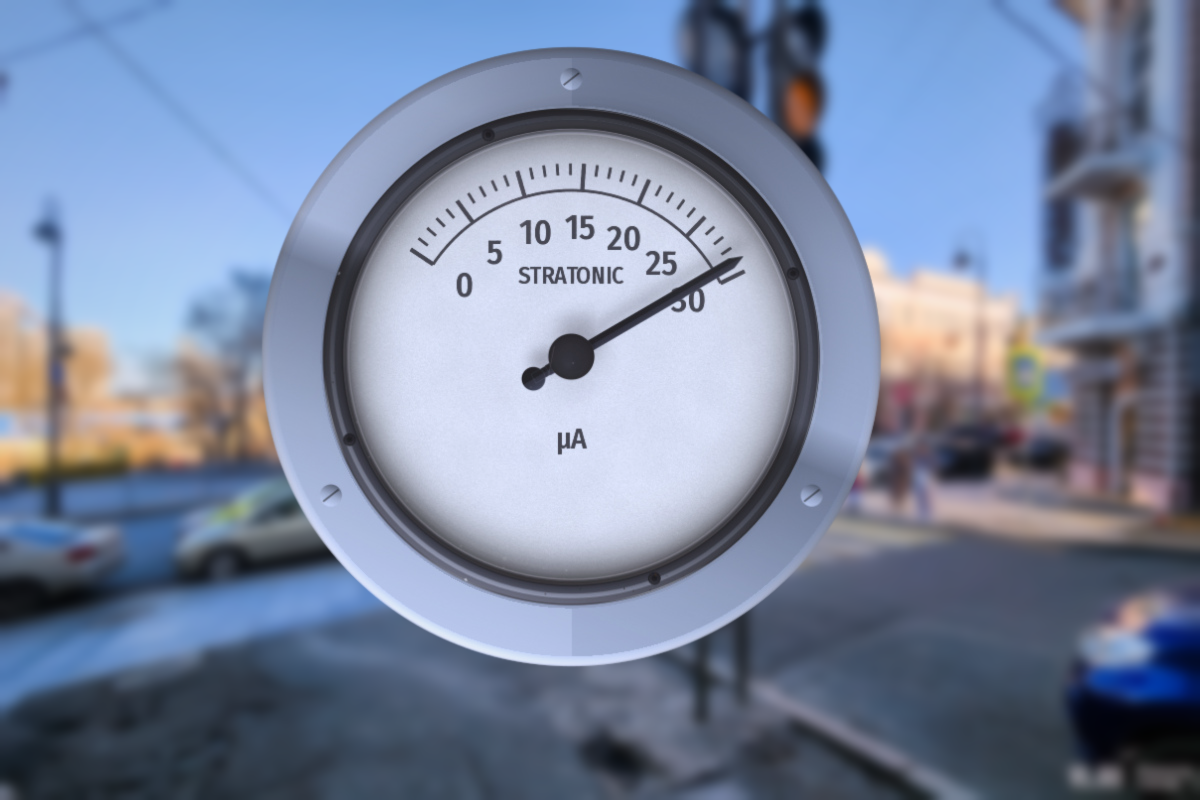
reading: 29 µA
